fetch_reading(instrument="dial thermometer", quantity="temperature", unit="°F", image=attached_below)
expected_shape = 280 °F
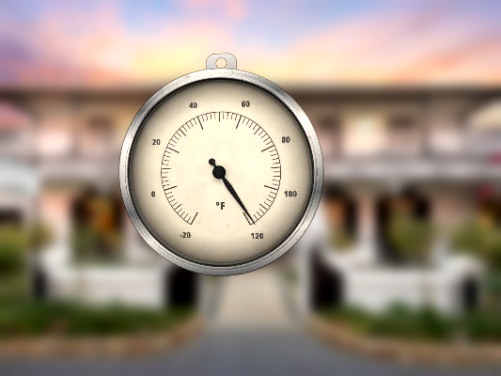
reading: 118 °F
